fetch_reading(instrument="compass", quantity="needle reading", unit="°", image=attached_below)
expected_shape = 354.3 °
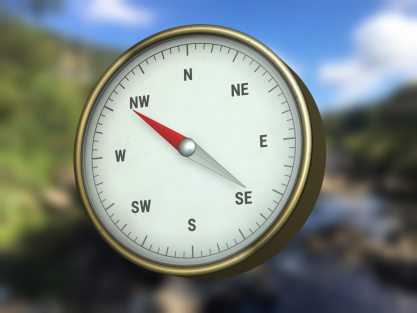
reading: 307.5 °
